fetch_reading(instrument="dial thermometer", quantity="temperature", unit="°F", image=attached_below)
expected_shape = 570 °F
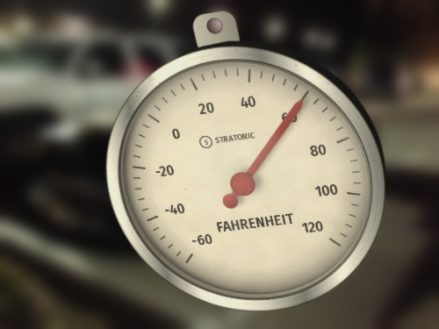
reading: 60 °F
